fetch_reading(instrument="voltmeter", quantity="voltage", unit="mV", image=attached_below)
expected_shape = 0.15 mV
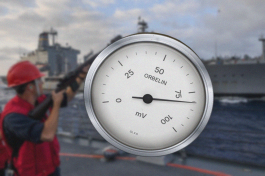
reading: 80 mV
